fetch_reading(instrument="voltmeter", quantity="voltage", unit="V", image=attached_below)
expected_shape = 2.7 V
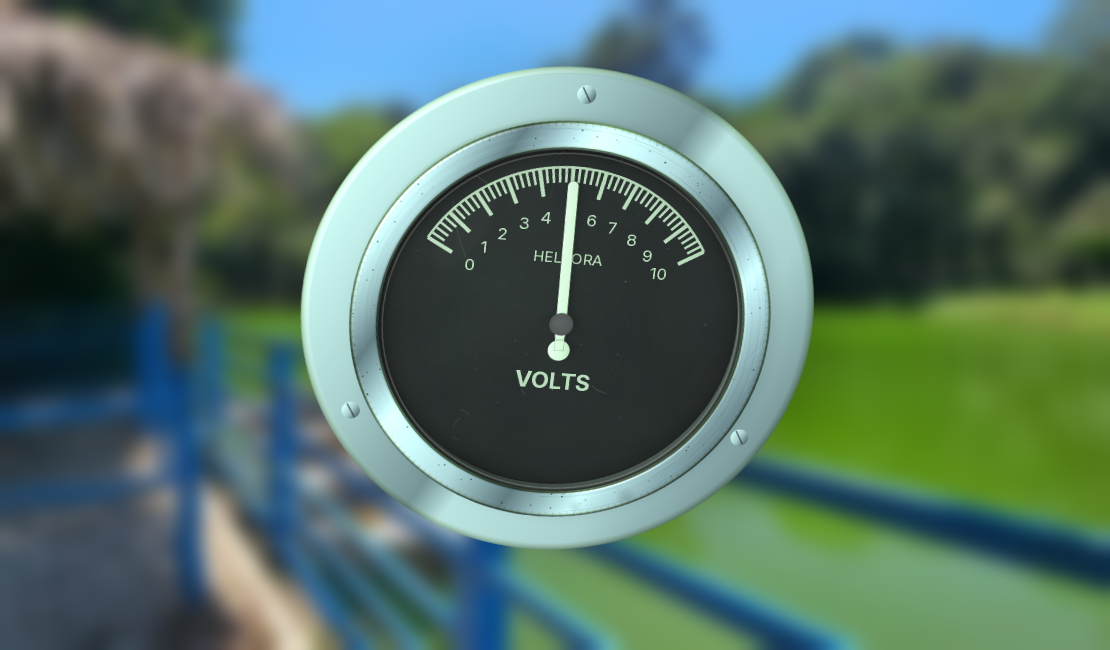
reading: 5 V
